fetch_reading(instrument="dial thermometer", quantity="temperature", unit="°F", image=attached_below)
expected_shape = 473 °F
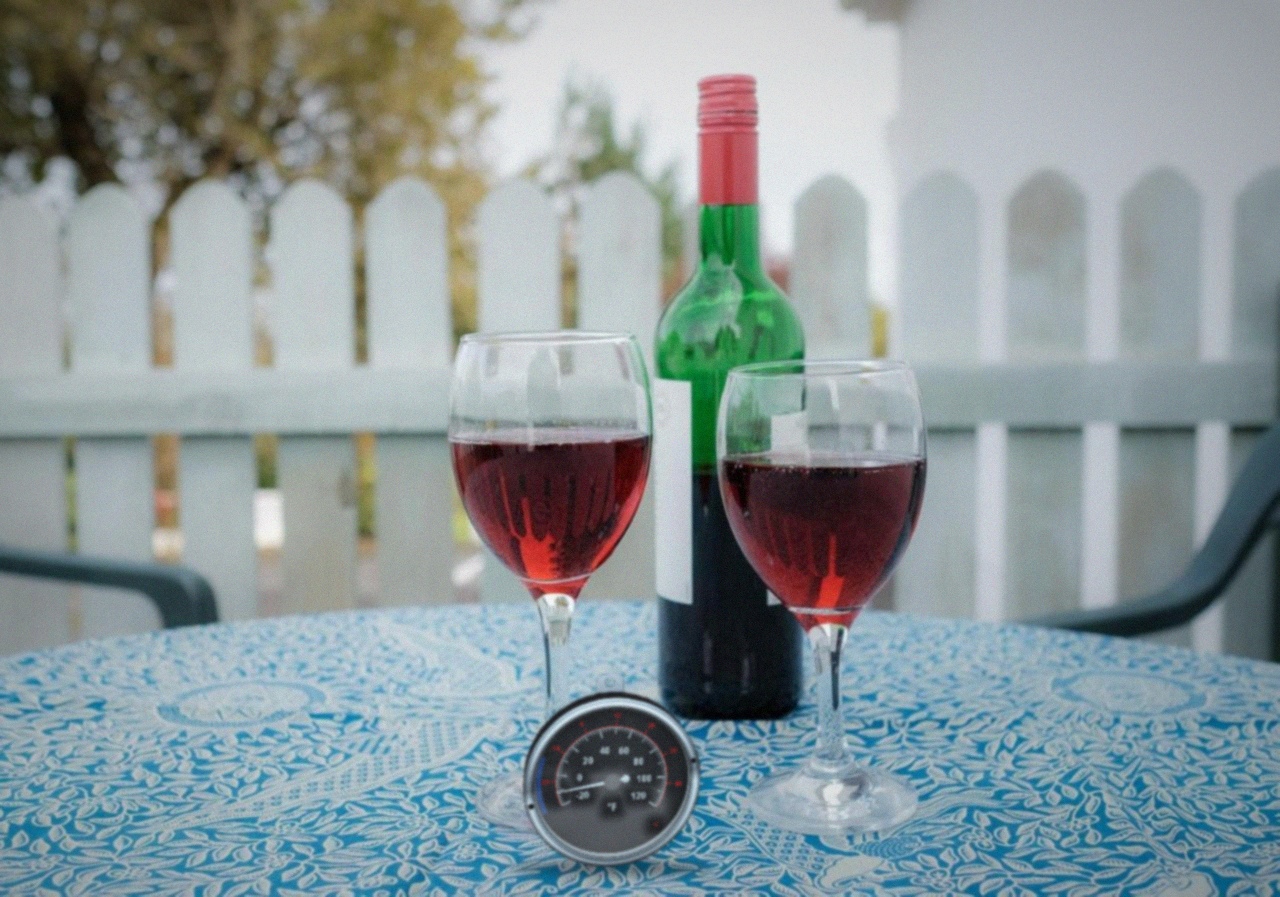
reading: -10 °F
